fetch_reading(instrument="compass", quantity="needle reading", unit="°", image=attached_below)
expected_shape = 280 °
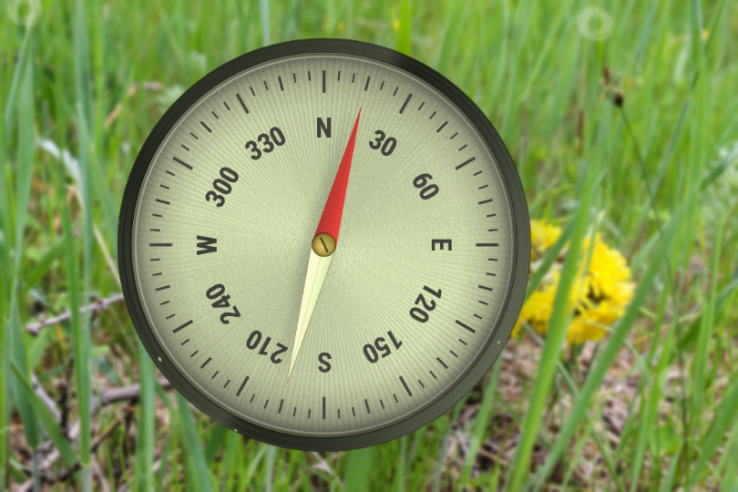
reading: 15 °
